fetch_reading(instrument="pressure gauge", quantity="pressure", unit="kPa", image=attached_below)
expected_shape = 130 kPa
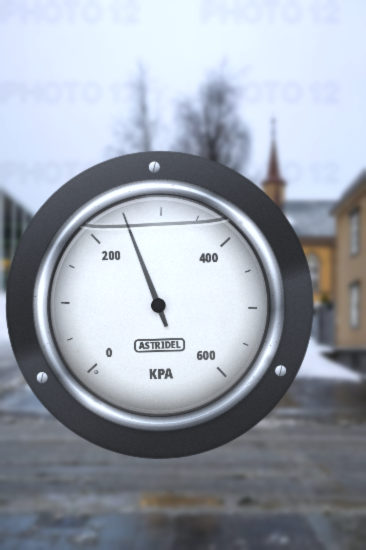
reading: 250 kPa
